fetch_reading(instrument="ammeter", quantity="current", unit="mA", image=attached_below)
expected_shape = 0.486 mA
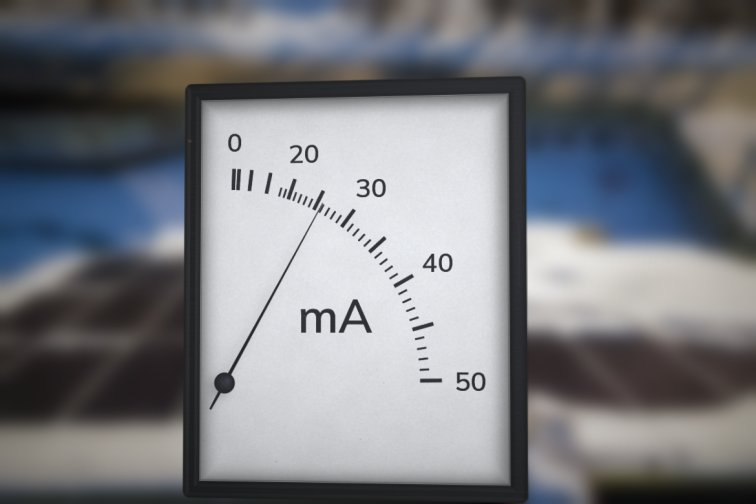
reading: 26 mA
